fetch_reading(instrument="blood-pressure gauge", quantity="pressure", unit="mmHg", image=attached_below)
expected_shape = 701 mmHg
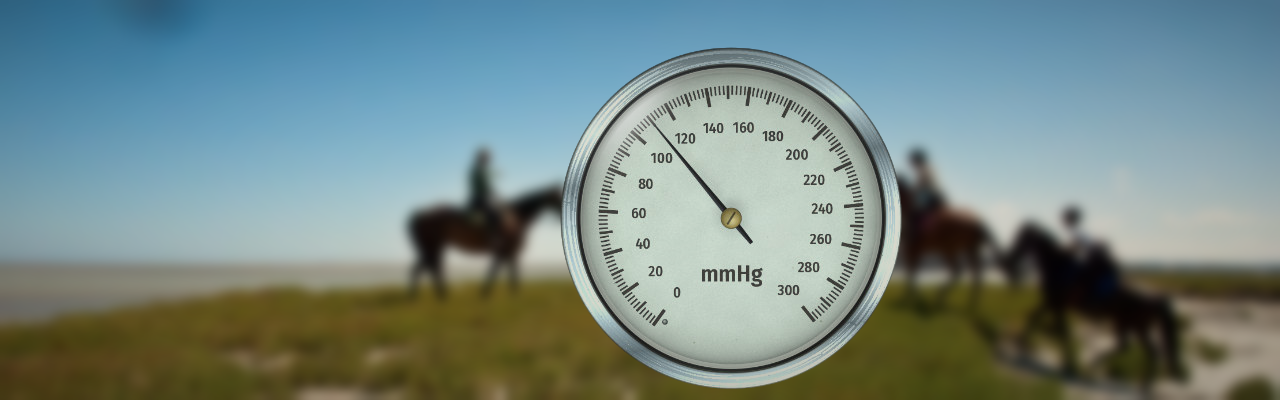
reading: 110 mmHg
